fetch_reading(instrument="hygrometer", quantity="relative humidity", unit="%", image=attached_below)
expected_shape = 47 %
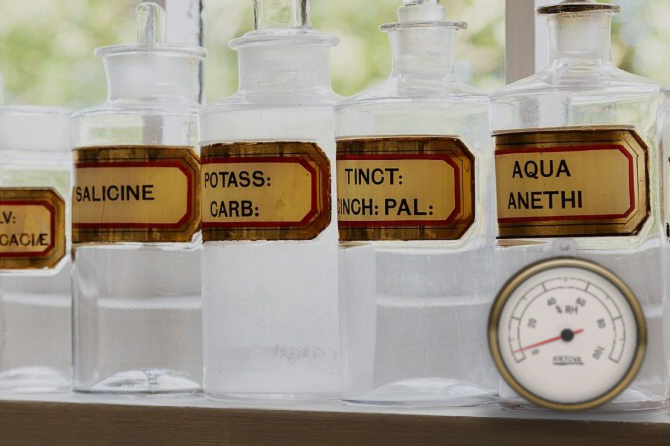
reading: 5 %
